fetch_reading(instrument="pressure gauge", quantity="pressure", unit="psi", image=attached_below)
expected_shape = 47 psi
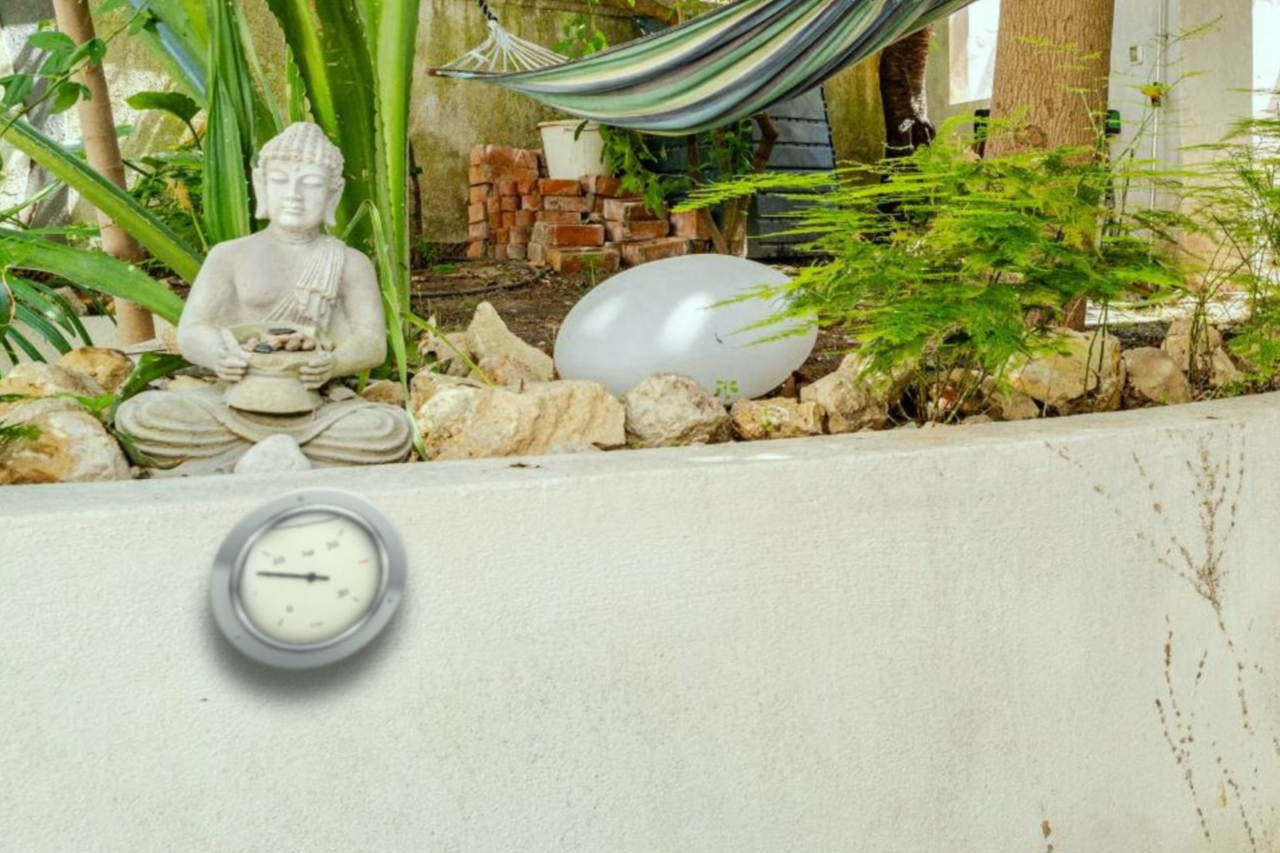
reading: 7.5 psi
